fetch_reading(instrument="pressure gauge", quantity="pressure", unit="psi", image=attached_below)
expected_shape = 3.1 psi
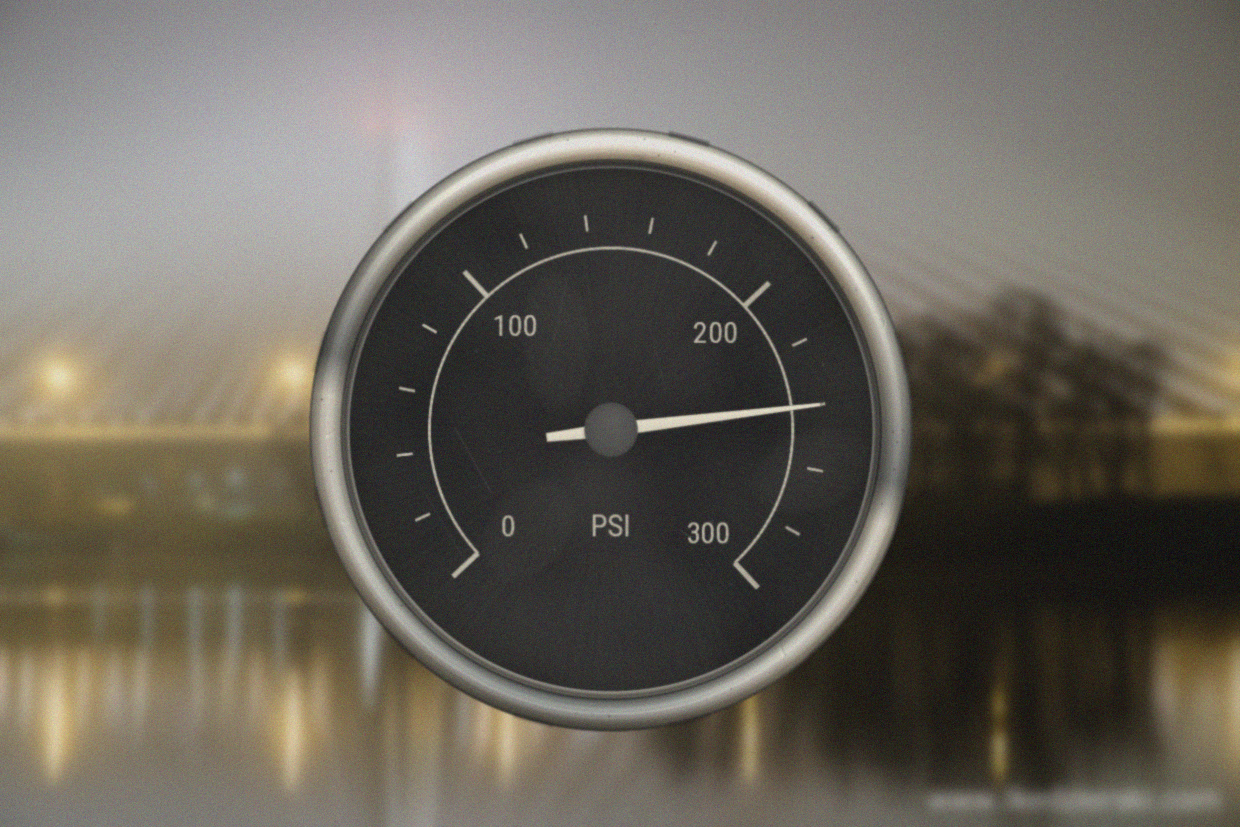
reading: 240 psi
